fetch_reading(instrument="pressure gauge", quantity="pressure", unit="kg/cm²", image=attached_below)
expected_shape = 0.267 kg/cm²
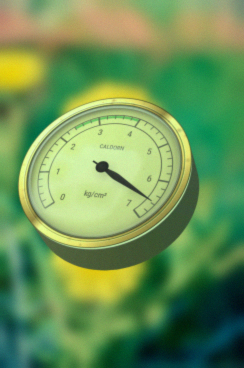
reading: 6.6 kg/cm²
